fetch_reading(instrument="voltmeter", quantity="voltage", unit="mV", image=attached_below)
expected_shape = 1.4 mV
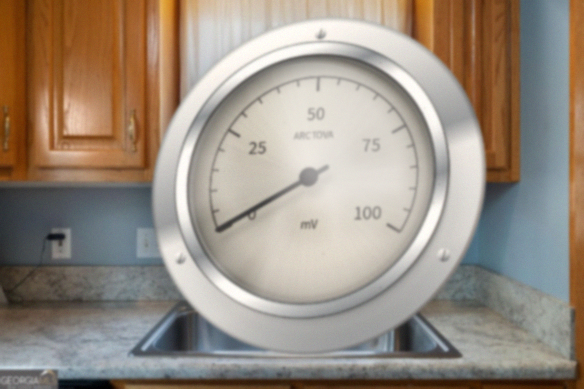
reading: 0 mV
